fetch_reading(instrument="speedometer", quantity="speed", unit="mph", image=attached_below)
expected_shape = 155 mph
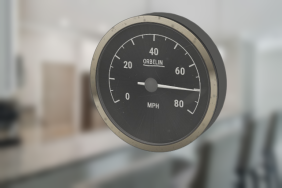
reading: 70 mph
